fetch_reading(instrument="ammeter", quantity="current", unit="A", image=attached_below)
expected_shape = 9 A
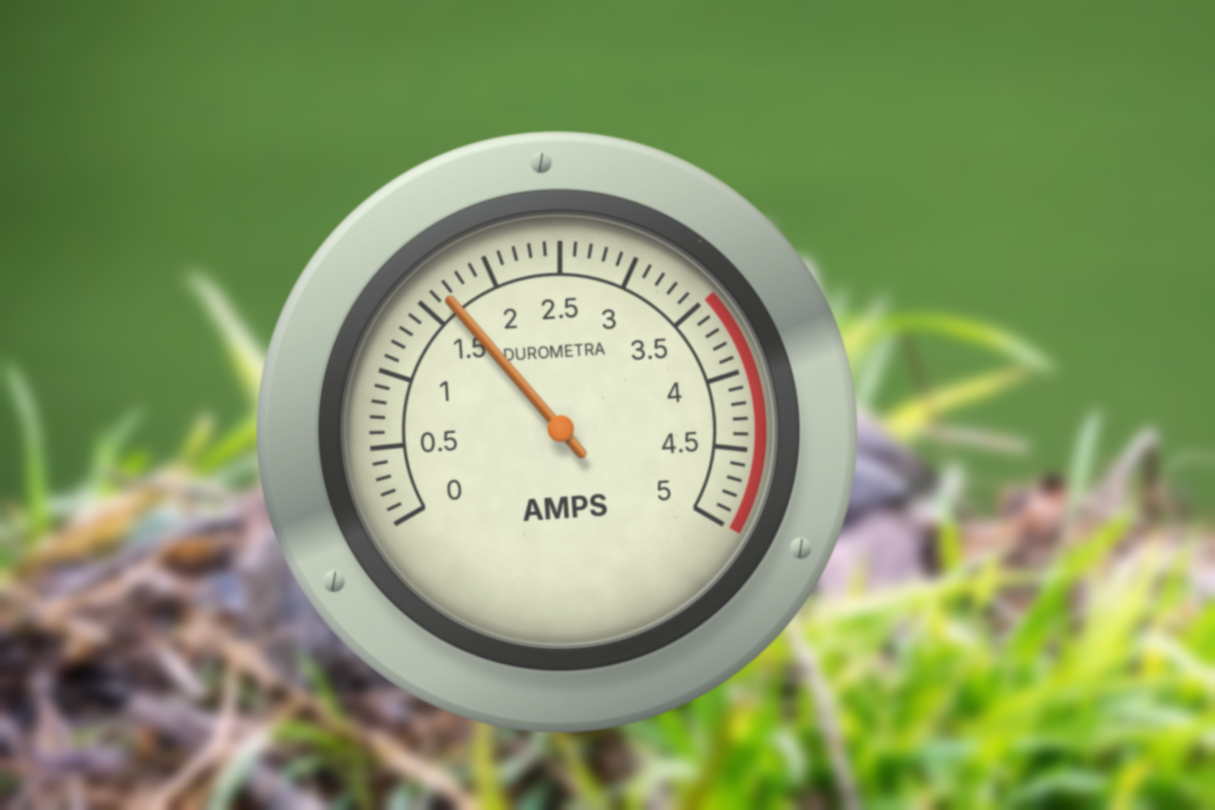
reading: 1.65 A
